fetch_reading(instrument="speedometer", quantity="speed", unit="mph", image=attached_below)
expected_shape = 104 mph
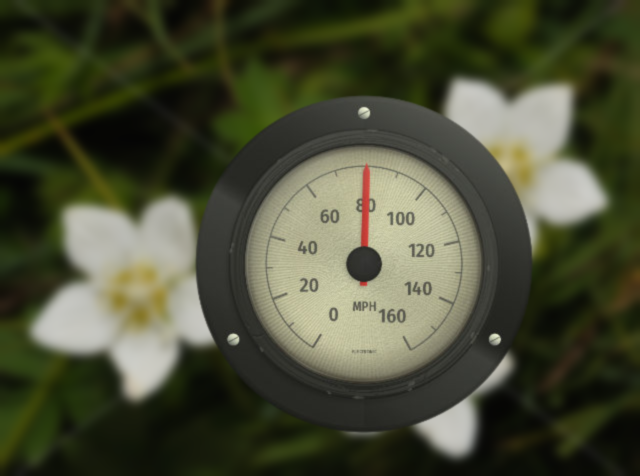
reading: 80 mph
